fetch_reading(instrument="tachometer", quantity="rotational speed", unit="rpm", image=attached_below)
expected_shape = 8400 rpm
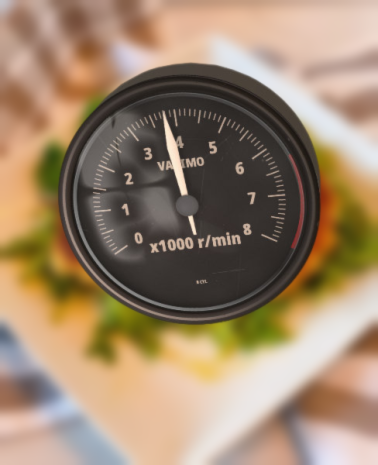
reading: 3800 rpm
